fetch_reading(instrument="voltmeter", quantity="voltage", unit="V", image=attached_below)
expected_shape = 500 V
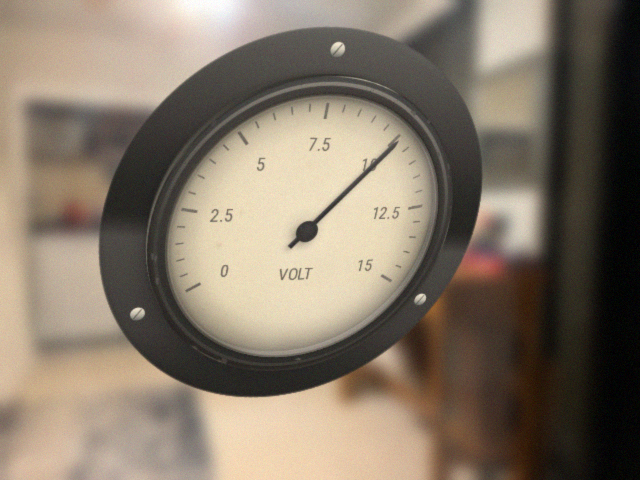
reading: 10 V
